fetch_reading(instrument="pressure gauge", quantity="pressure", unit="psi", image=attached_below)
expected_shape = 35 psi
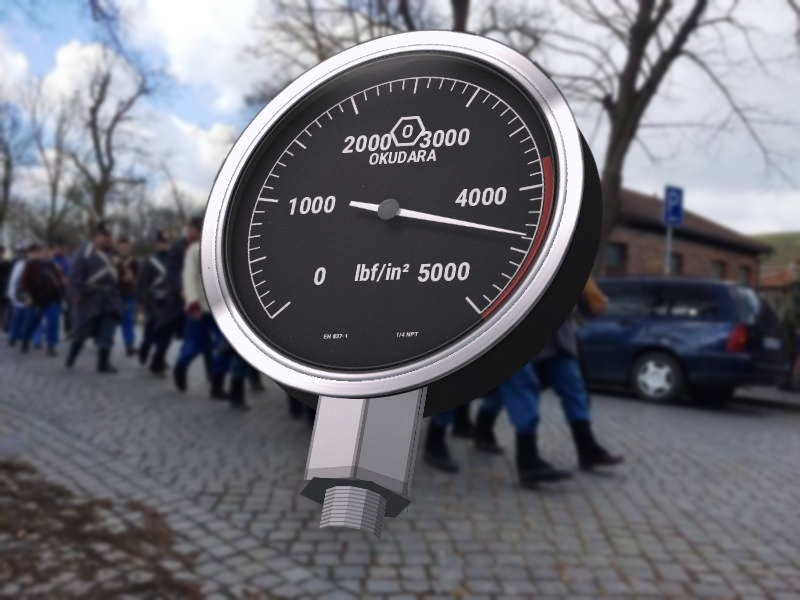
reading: 4400 psi
